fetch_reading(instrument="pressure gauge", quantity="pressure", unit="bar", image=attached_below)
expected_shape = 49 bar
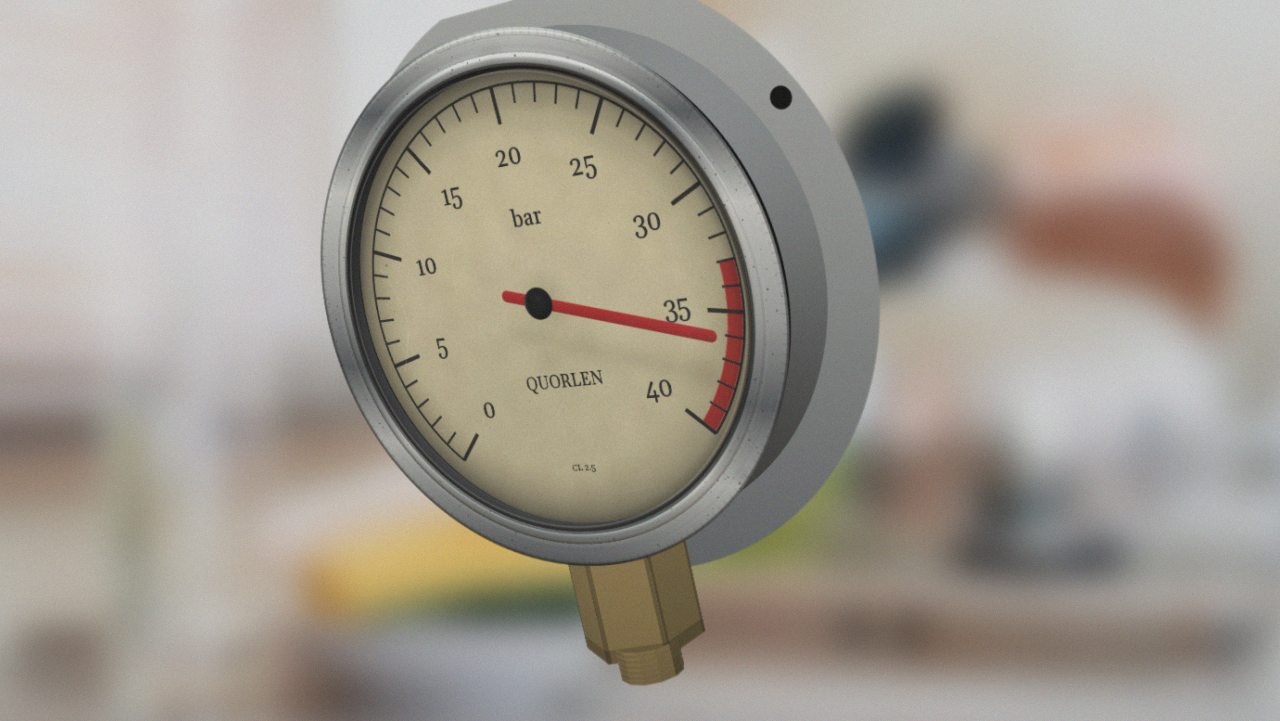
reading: 36 bar
